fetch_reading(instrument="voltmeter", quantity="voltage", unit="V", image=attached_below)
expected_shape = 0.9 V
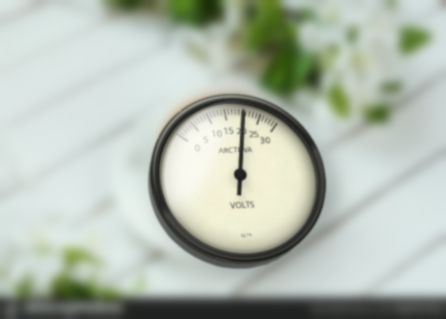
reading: 20 V
